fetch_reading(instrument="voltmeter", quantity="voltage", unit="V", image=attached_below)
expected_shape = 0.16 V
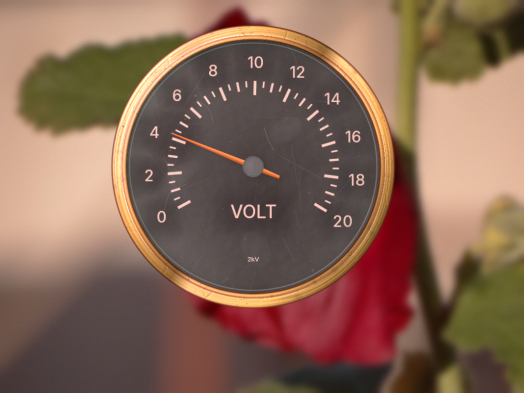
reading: 4.25 V
